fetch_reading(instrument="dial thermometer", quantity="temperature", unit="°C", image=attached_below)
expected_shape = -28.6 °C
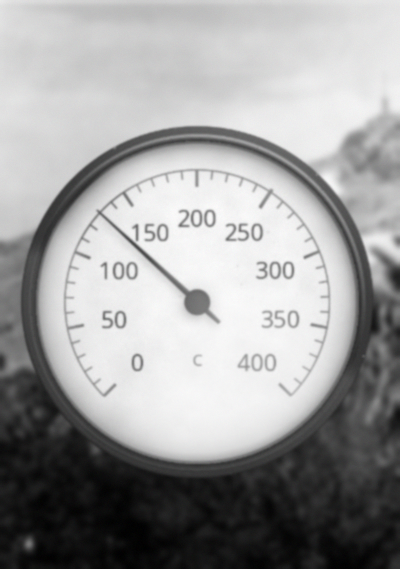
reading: 130 °C
